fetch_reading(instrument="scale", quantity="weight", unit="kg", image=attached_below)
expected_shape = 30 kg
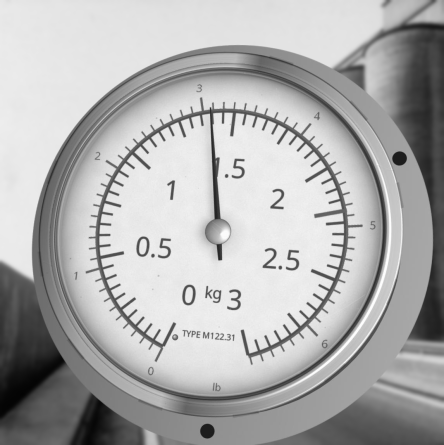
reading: 1.4 kg
